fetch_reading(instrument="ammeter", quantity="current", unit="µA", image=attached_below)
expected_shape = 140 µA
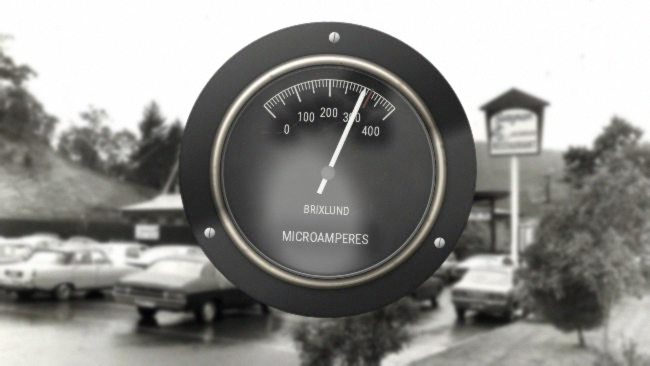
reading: 300 µA
